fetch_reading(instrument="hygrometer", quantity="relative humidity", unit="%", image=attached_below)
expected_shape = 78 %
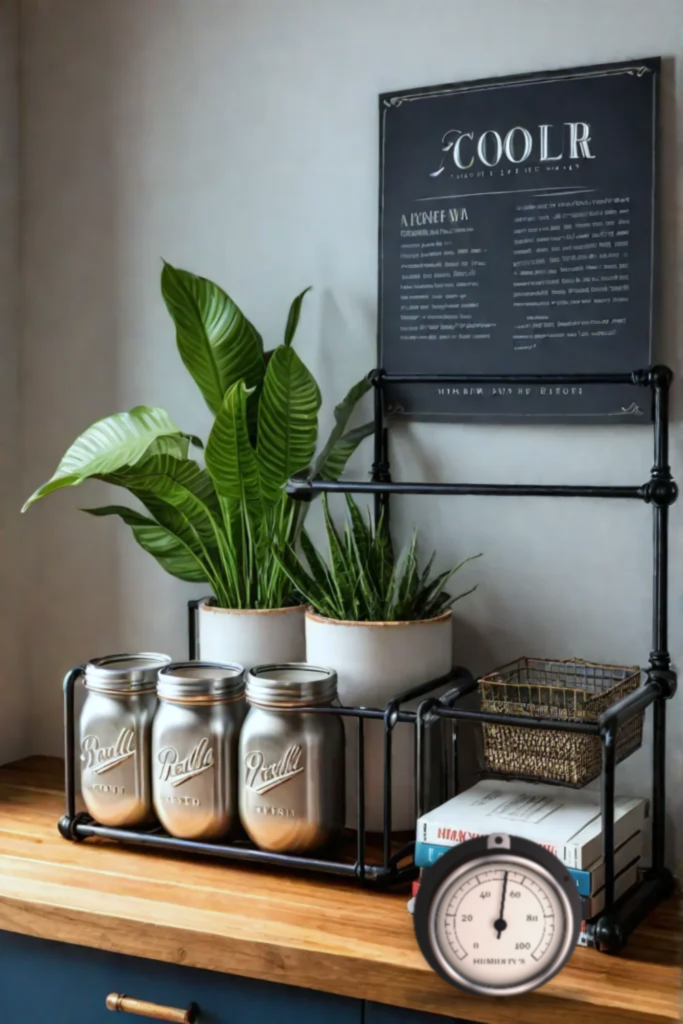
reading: 52 %
